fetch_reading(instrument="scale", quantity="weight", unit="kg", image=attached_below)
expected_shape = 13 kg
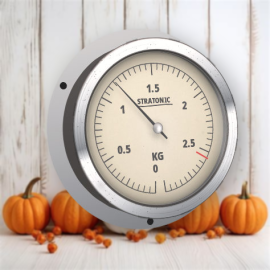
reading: 1.15 kg
